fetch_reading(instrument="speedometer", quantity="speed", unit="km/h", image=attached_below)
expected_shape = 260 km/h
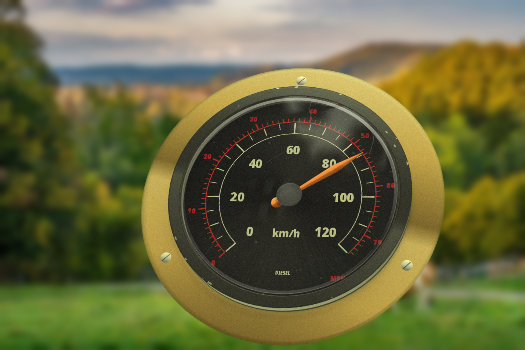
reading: 85 km/h
